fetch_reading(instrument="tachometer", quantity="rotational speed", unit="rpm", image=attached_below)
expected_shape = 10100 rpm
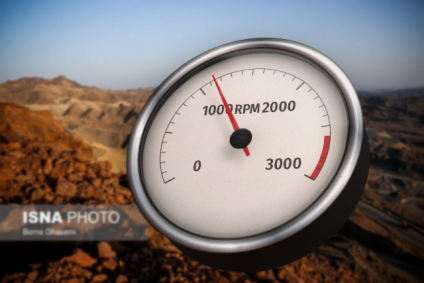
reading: 1150 rpm
